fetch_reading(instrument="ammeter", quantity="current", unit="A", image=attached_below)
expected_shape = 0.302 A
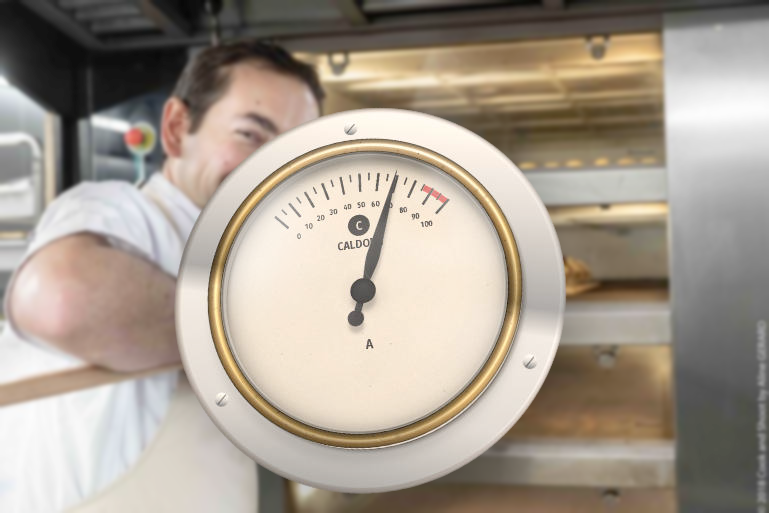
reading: 70 A
